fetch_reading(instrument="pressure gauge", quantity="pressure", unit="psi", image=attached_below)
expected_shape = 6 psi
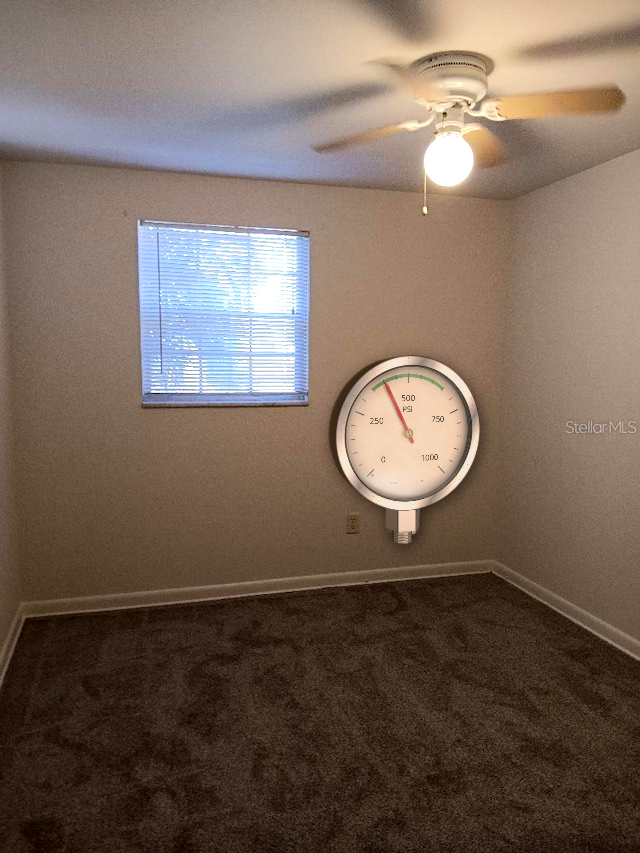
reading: 400 psi
